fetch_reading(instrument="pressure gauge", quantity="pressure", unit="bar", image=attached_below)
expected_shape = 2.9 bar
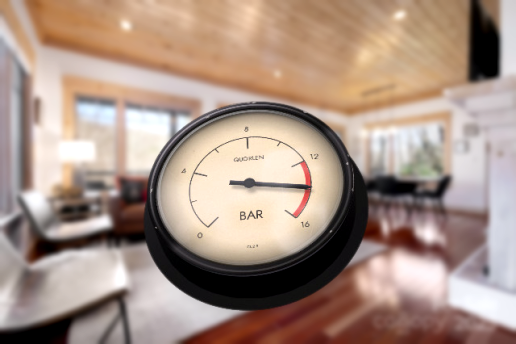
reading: 14 bar
